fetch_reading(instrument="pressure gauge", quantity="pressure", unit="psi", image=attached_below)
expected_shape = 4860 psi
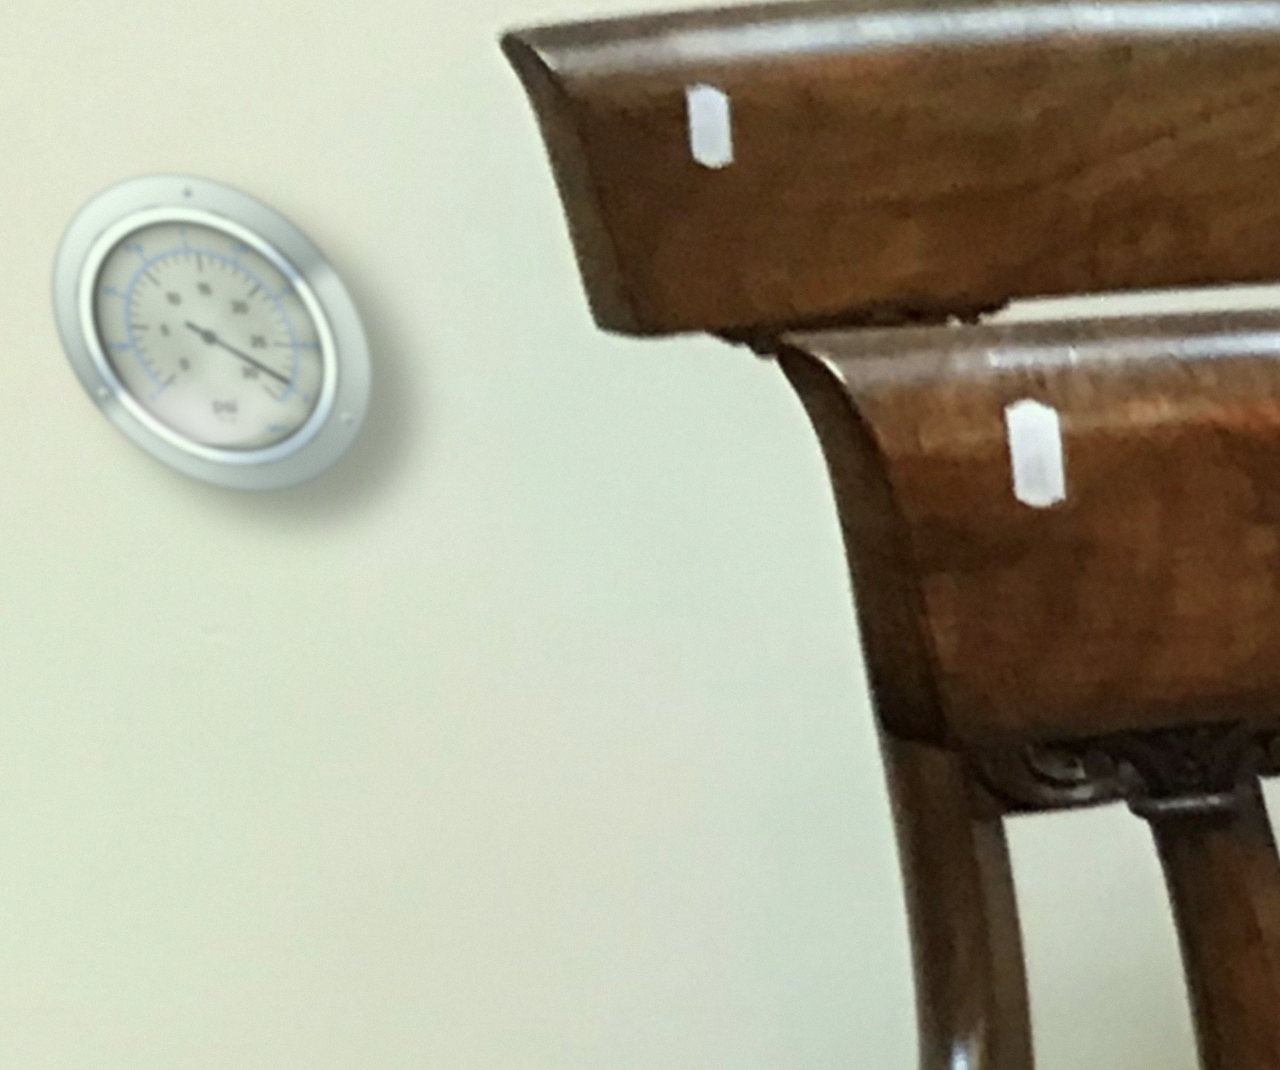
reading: 28 psi
